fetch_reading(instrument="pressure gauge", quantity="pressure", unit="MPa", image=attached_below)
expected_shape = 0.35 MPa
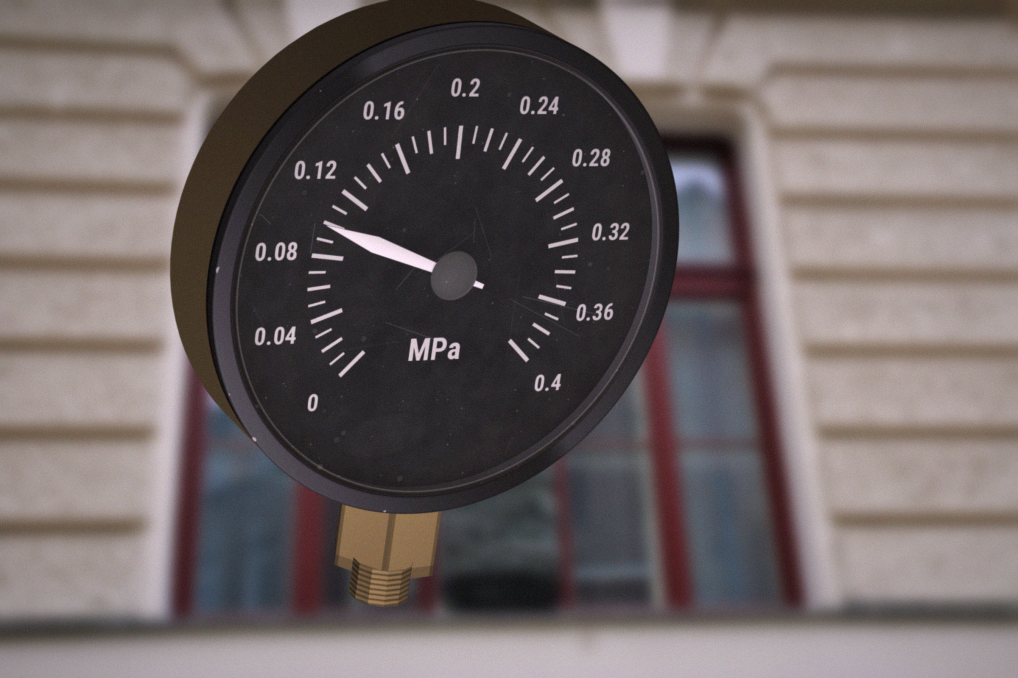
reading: 0.1 MPa
